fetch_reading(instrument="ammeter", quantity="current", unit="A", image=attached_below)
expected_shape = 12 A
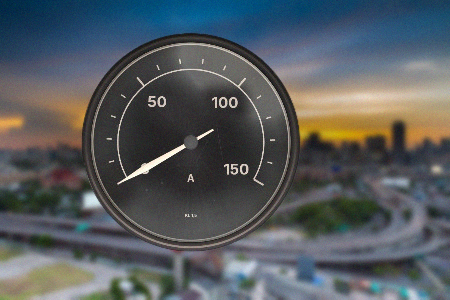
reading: 0 A
